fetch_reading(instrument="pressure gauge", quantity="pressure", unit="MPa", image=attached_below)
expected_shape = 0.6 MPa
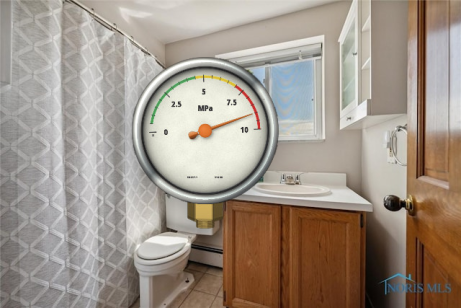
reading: 9 MPa
